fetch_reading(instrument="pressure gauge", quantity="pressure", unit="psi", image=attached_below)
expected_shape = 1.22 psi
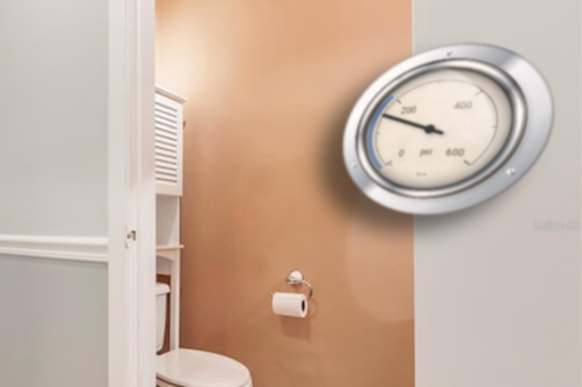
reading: 150 psi
